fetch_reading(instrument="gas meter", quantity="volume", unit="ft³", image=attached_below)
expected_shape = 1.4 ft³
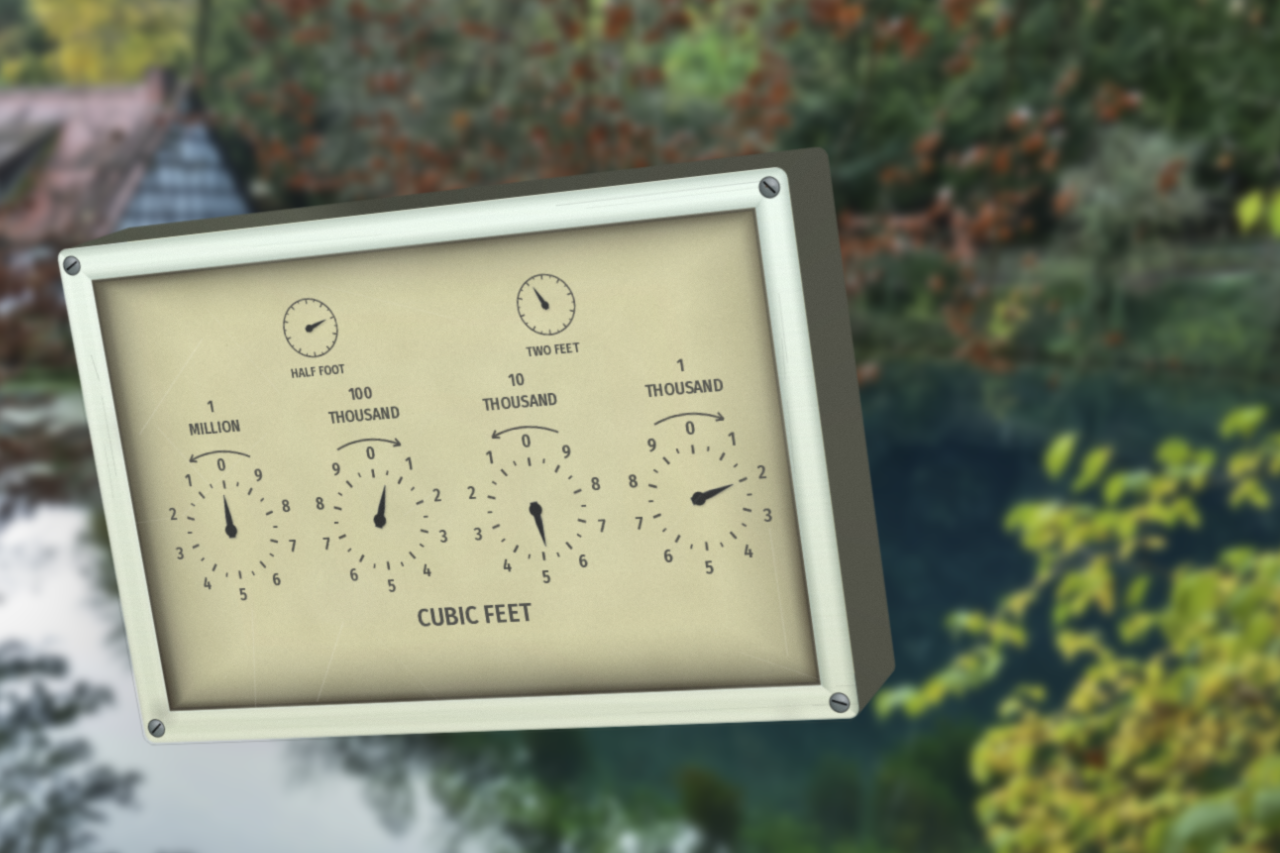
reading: 5200 ft³
